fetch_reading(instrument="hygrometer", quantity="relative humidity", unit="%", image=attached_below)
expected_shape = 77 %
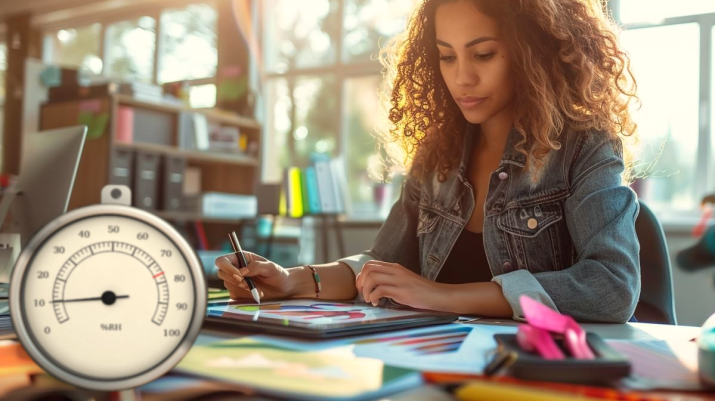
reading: 10 %
